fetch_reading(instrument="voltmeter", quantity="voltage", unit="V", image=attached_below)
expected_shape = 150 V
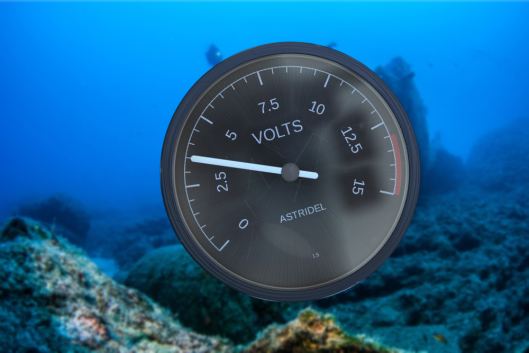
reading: 3.5 V
